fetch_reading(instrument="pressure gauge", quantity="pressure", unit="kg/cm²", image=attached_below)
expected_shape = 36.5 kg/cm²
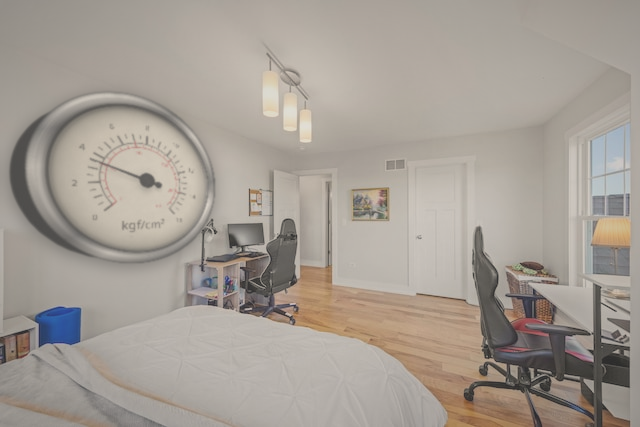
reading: 3.5 kg/cm²
